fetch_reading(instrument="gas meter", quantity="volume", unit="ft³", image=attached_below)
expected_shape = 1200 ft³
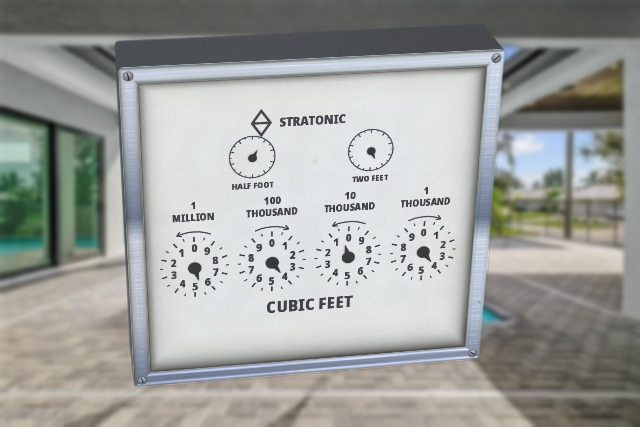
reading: 540400 ft³
